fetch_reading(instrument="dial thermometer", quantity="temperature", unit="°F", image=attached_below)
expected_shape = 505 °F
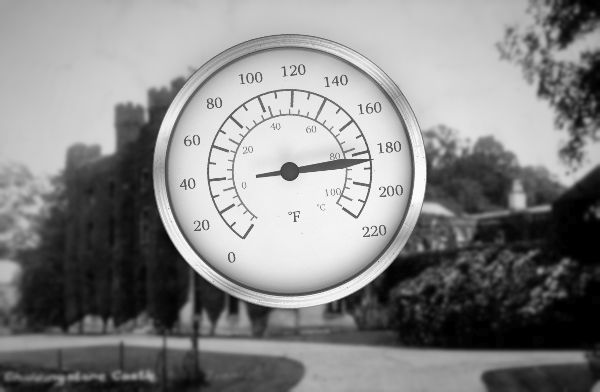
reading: 185 °F
